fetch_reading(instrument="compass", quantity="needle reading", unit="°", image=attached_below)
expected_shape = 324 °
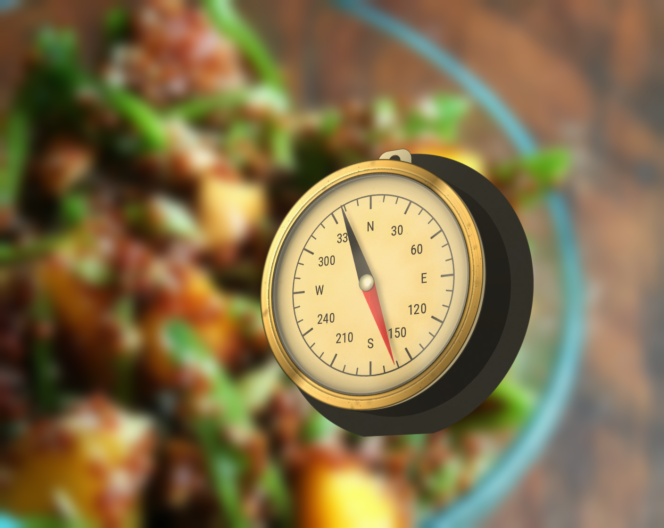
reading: 160 °
